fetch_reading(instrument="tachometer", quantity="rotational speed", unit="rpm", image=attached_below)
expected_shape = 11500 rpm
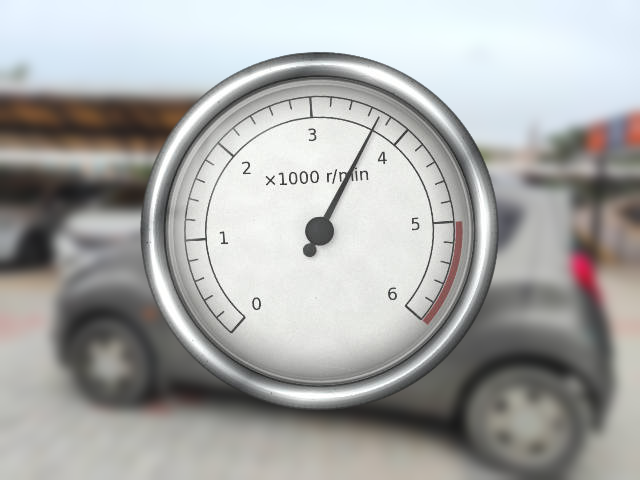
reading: 3700 rpm
